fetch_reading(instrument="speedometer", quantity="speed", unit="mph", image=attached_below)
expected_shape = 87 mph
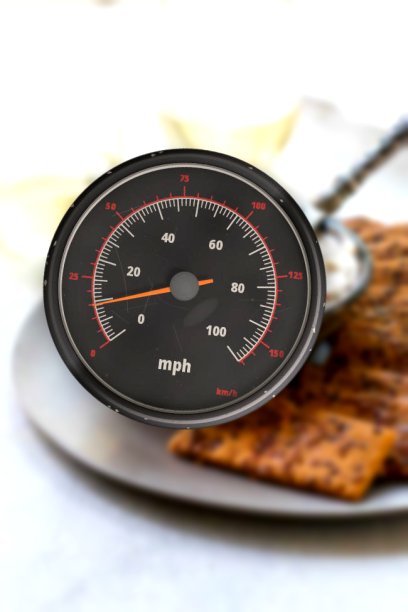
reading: 9 mph
